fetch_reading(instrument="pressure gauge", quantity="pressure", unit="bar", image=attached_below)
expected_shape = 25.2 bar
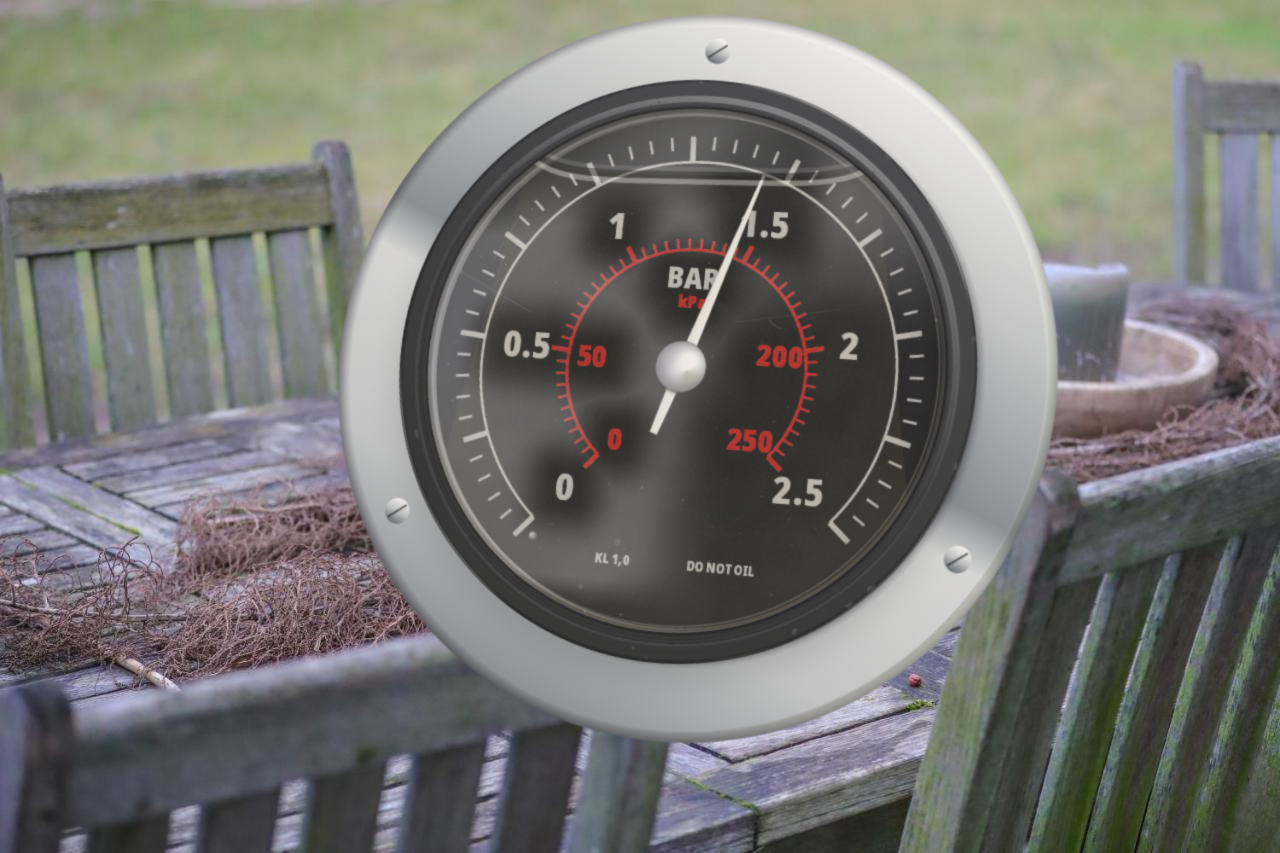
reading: 1.45 bar
